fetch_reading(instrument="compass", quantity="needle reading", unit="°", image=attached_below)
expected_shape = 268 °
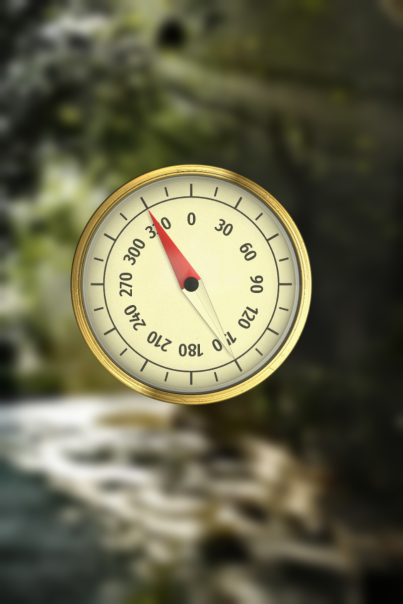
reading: 330 °
